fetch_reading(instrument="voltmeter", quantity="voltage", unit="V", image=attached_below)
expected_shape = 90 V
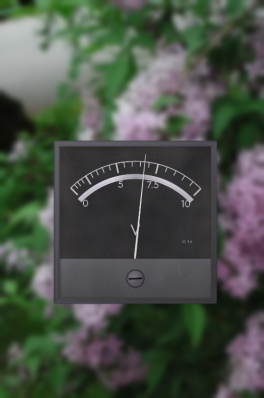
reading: 6.75 V
